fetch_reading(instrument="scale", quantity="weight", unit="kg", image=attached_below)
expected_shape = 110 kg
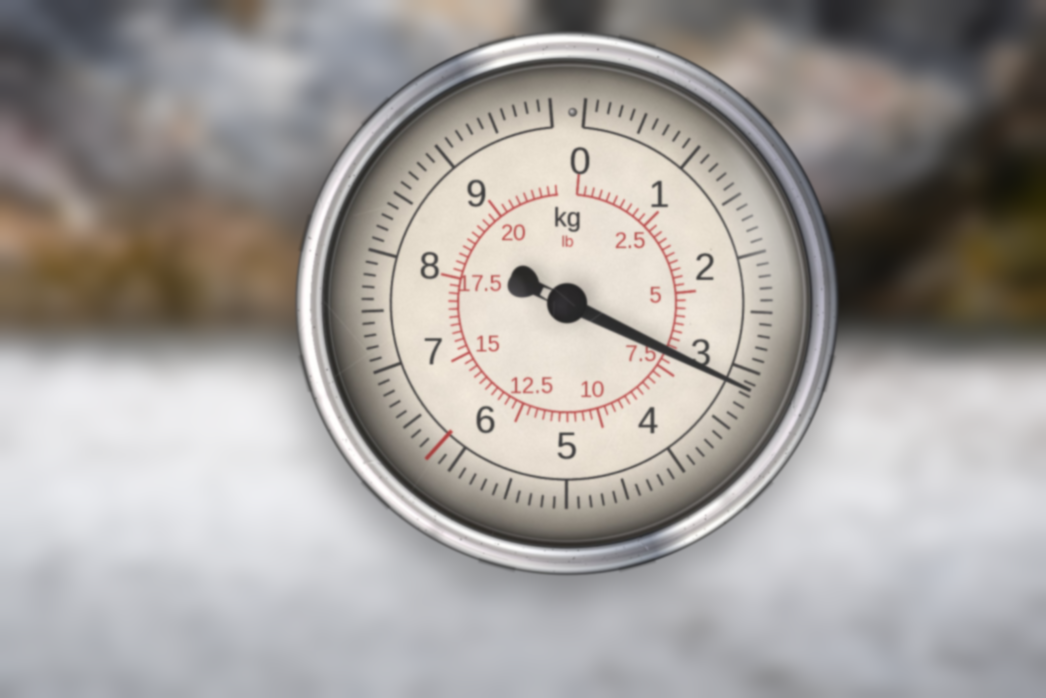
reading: 3.15 kg
